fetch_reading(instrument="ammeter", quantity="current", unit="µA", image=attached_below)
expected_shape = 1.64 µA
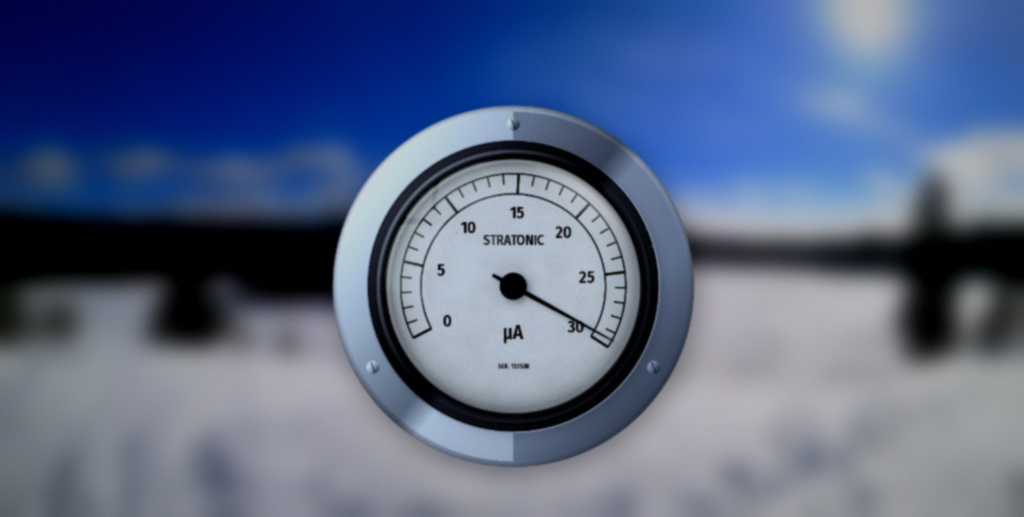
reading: 29.5 µA
